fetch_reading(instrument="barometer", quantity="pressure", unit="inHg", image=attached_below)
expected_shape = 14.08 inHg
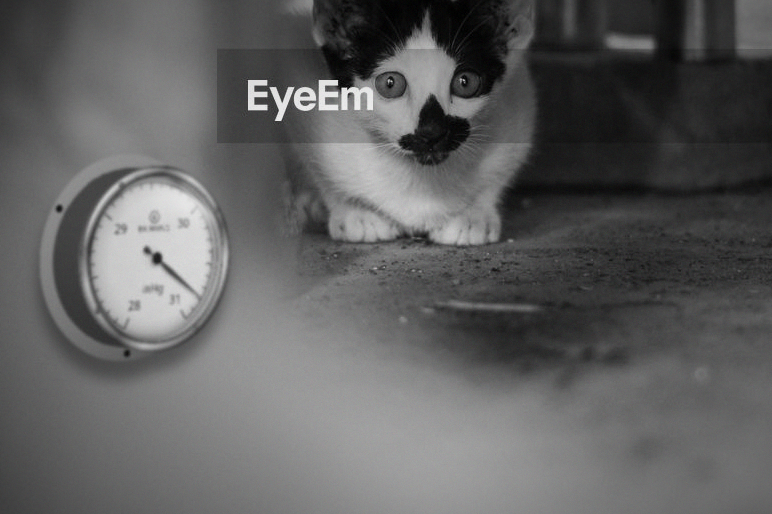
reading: 30.8 inHg
